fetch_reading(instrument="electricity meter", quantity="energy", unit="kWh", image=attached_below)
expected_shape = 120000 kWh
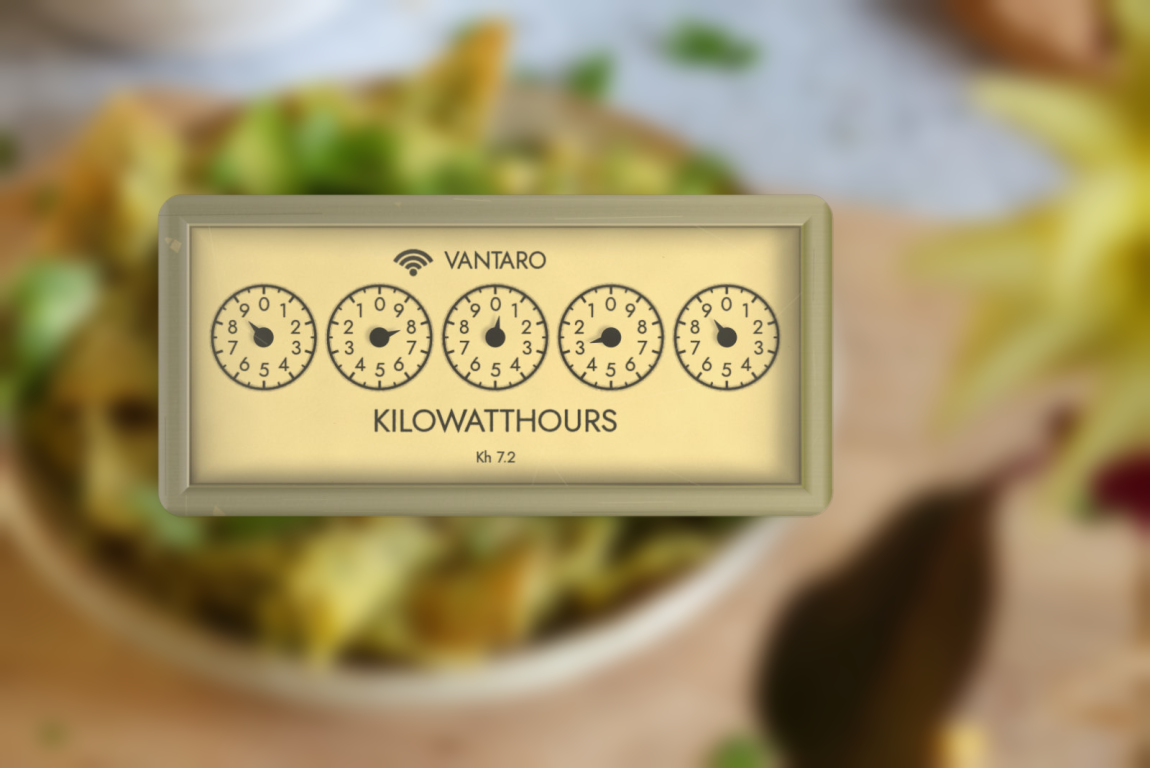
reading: 88029 kWh
